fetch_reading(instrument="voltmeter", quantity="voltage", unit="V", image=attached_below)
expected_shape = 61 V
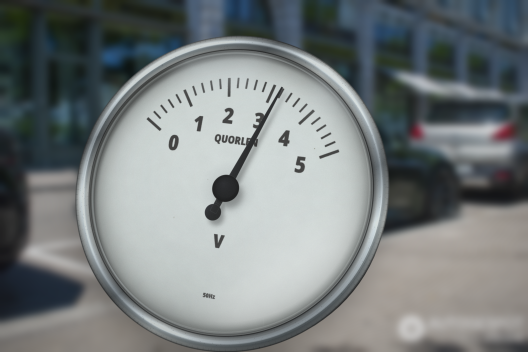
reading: 3.2 V
